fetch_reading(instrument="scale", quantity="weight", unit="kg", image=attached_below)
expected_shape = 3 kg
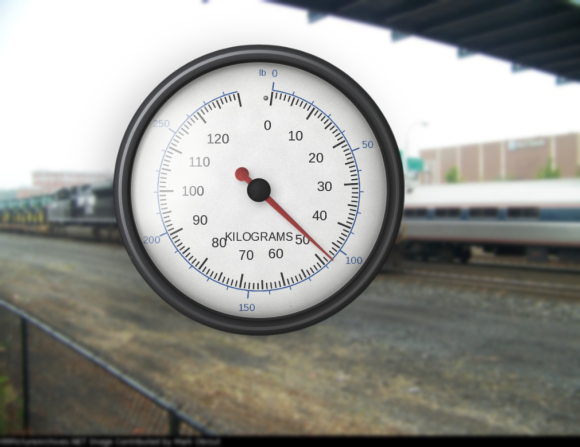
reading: 48 kg
